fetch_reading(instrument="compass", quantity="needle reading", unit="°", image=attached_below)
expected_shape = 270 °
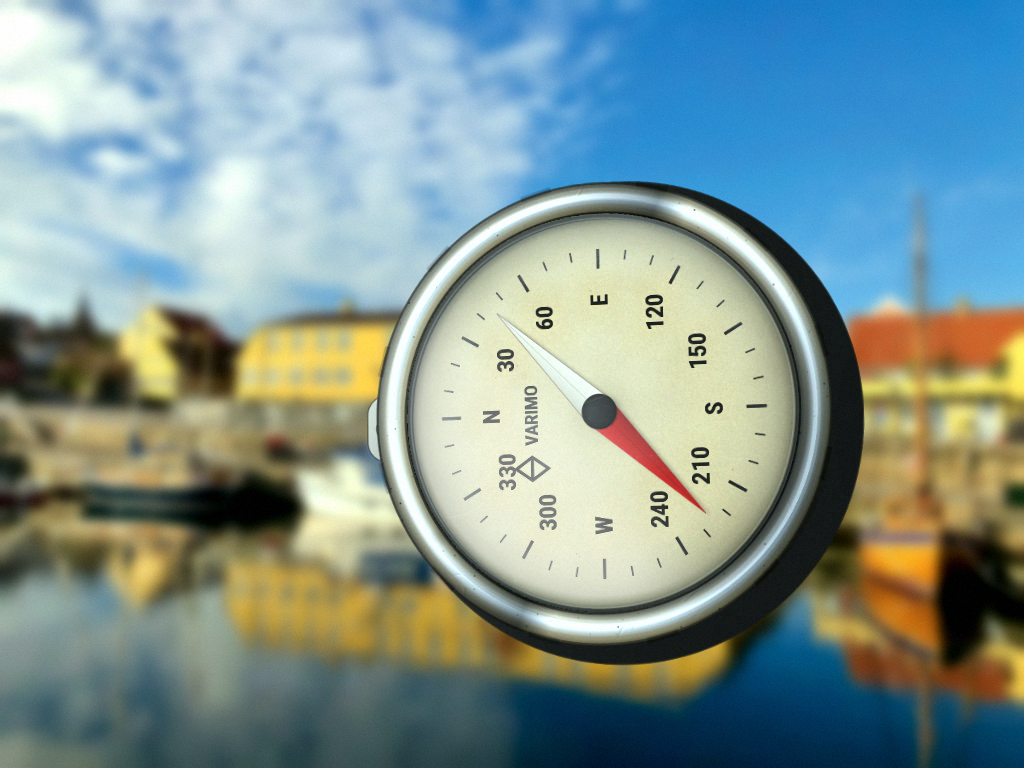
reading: 225 °
